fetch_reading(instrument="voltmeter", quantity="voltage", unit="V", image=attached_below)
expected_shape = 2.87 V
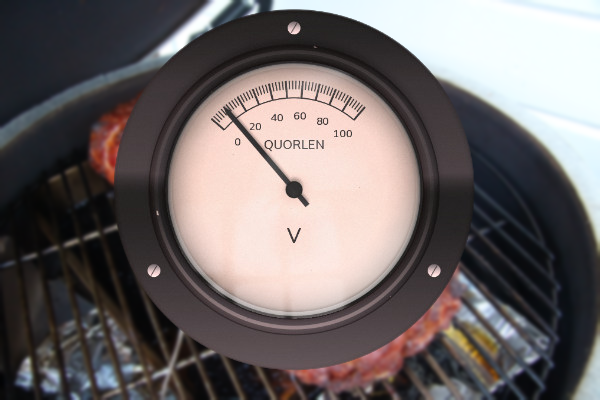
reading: 10 V
